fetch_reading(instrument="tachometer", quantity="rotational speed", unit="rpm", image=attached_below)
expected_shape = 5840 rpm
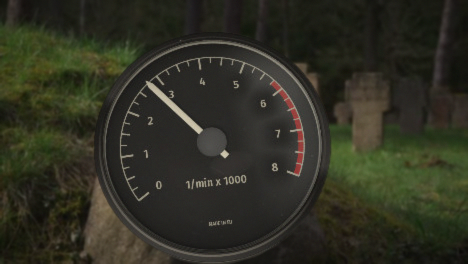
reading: 2750 rpm
